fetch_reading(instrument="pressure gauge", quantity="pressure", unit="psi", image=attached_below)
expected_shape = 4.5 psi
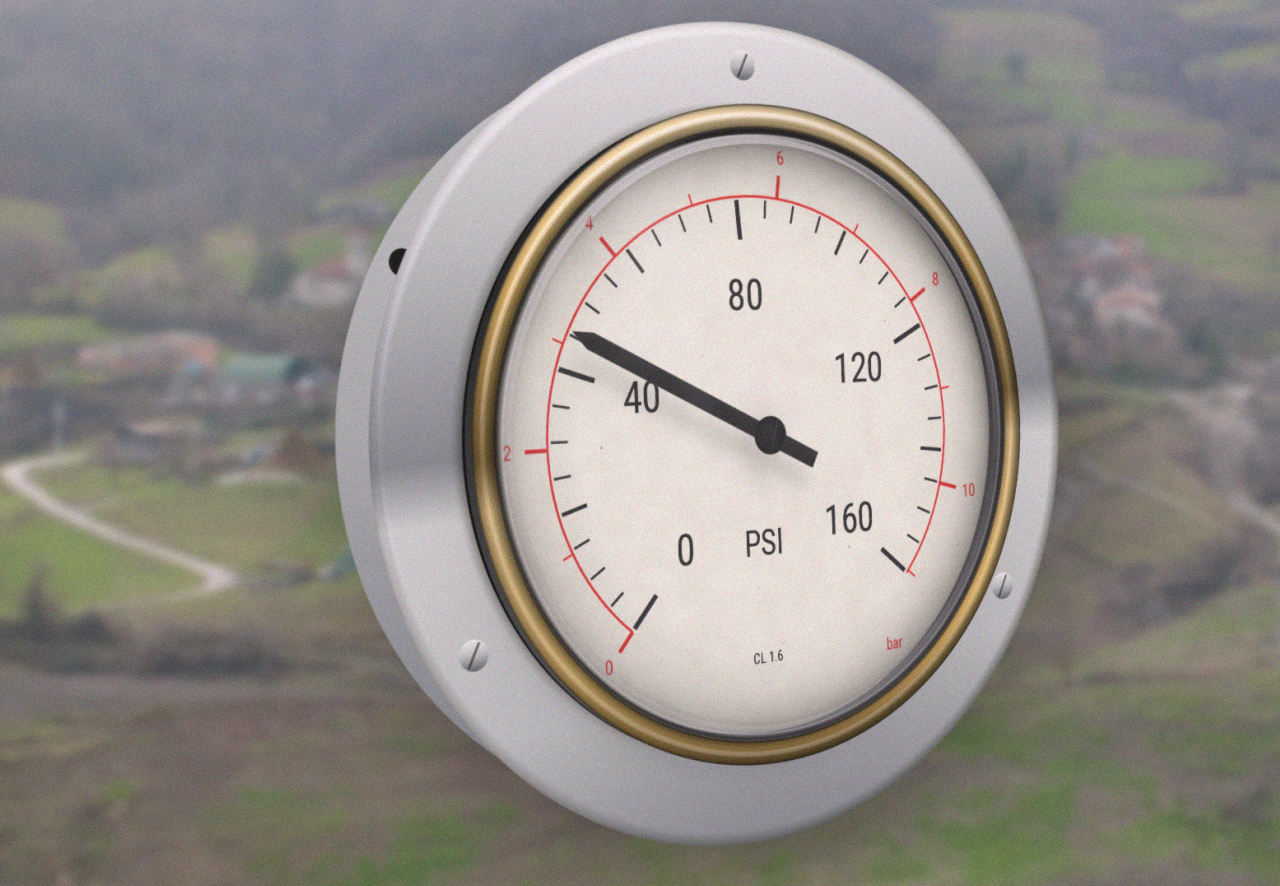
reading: 45 psi
